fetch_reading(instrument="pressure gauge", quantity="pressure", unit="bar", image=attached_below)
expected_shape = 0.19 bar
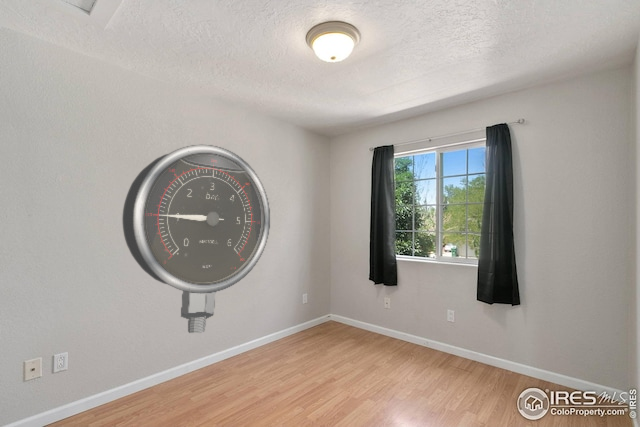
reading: 1 bar
